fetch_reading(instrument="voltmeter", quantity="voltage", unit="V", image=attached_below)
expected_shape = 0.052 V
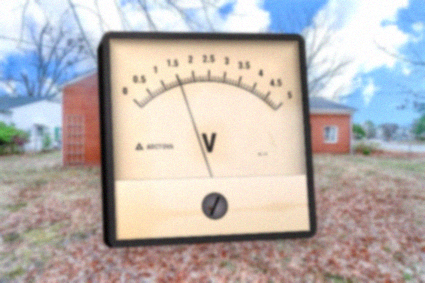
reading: 1.5 V
